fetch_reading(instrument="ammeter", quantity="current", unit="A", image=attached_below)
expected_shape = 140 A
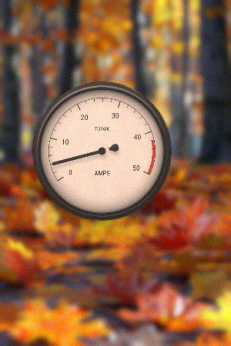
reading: 4 A
